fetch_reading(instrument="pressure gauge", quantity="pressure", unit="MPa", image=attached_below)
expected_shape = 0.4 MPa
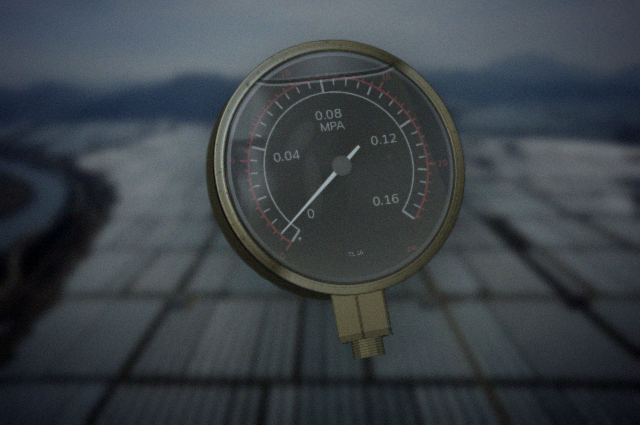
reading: 0.005 MPa
